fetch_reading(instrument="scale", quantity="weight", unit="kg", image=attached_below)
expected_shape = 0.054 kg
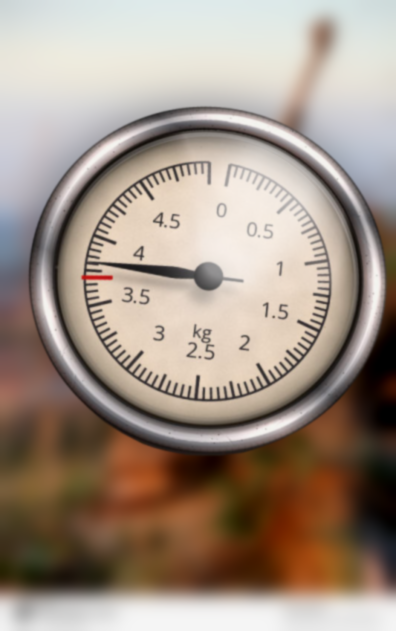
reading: 3.8 kg
